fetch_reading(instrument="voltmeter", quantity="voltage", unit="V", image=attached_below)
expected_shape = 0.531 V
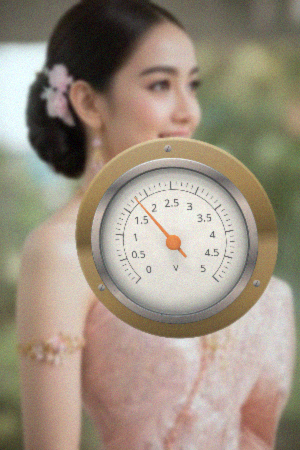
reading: 1.8 V
